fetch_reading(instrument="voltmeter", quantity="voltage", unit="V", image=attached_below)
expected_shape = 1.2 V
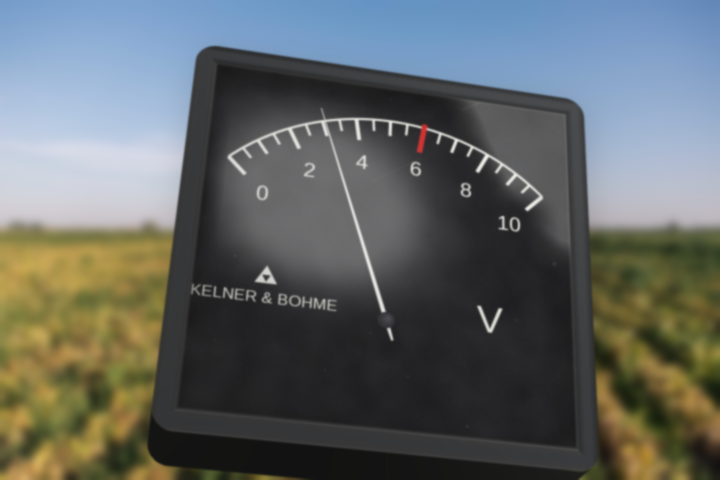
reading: 3 V
